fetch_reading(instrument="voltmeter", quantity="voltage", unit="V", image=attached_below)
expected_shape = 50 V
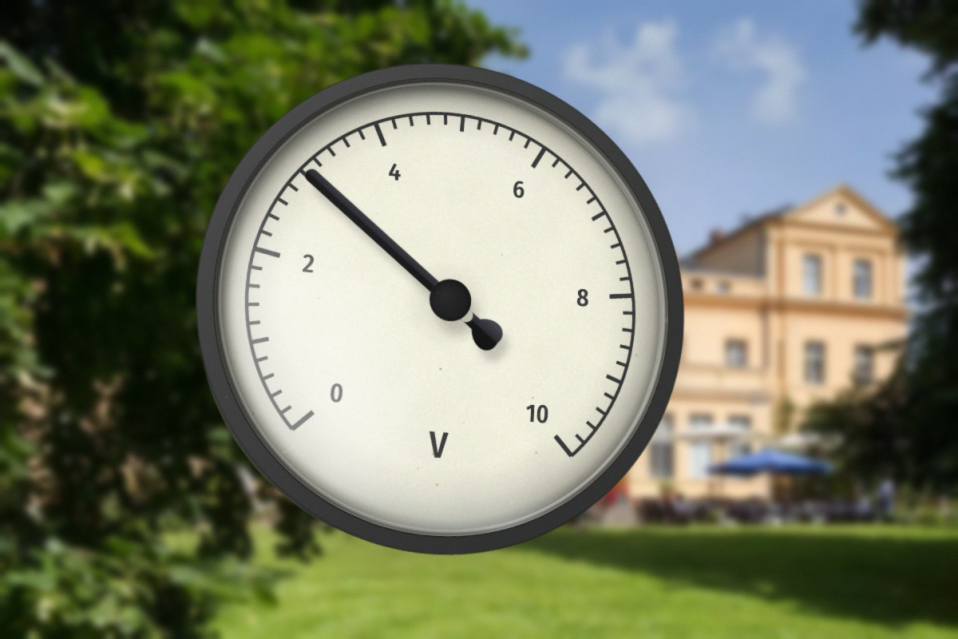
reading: 3 V
